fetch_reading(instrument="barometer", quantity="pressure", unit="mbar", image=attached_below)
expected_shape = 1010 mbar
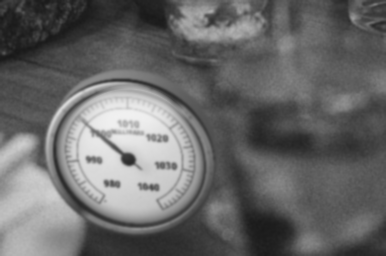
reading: 1000 mbar
